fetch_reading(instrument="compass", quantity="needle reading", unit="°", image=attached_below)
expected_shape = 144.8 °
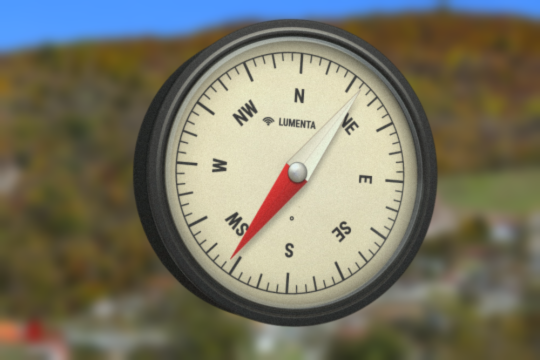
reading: 215 °
